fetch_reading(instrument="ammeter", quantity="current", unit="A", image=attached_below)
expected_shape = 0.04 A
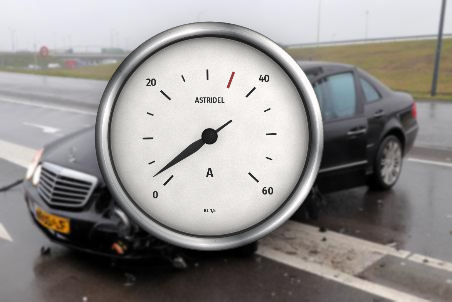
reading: 2.5 A
